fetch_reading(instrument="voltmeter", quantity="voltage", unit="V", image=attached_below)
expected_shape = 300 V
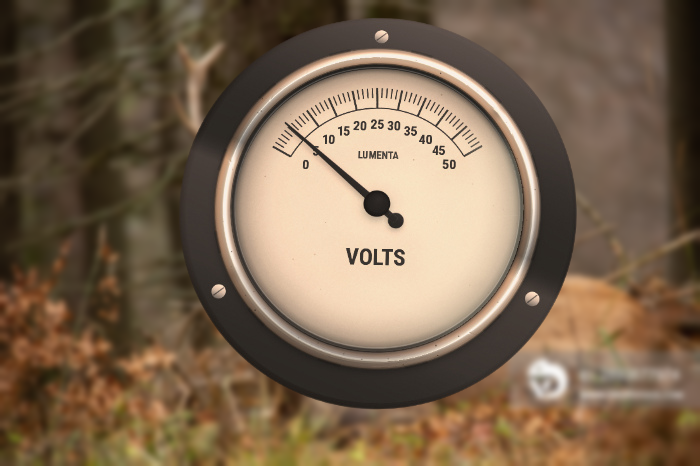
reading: 5 V
